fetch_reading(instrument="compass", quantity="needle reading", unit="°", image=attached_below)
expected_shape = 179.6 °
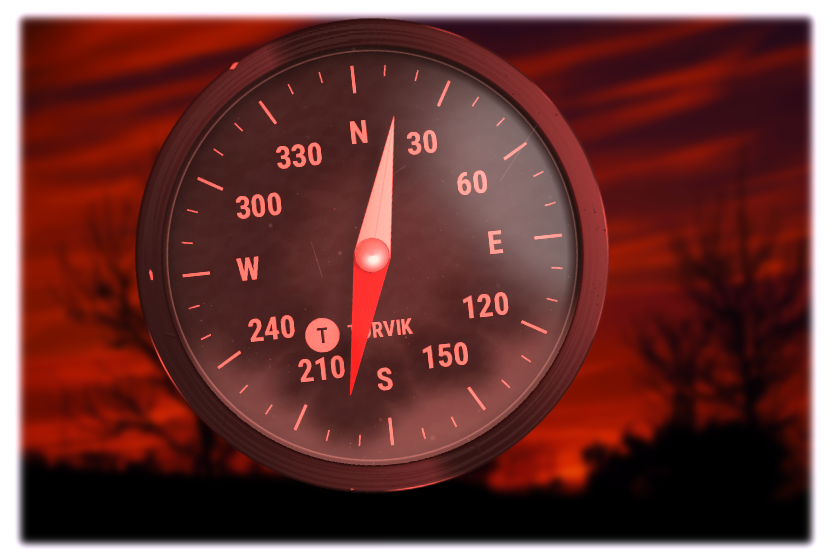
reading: 195 °
